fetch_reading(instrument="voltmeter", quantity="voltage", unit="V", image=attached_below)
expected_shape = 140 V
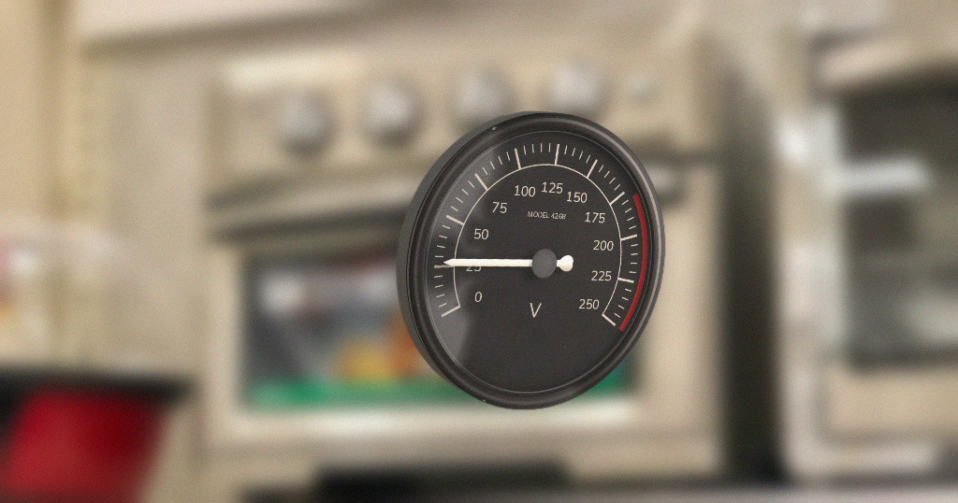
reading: 27.5 V
